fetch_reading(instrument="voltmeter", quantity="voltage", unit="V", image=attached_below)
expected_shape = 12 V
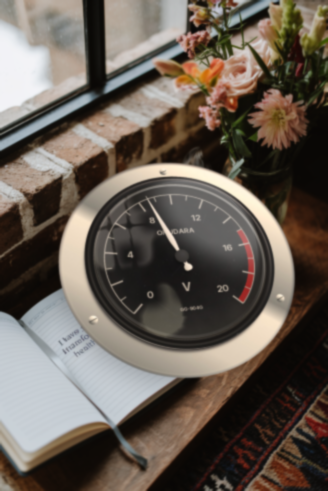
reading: 8.5 V
